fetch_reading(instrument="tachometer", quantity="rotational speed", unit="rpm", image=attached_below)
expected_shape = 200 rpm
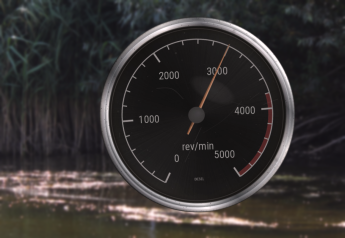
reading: 3000 rpm
